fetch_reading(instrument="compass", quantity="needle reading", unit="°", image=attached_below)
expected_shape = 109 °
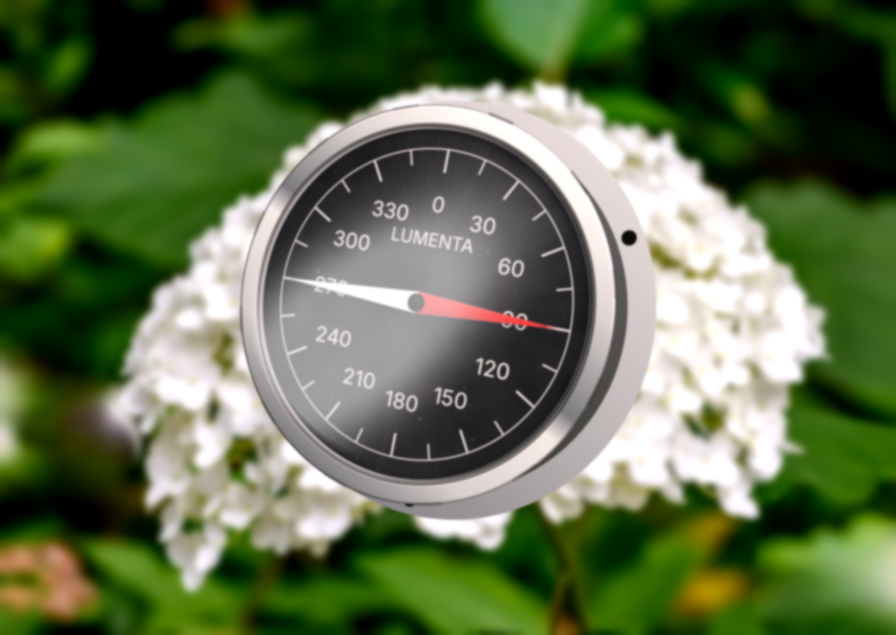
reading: 90 °
